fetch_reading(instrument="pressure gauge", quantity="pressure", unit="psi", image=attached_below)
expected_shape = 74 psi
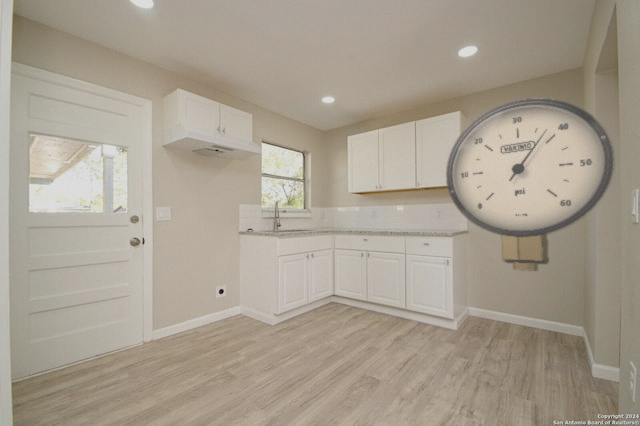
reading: 37.5 psi
